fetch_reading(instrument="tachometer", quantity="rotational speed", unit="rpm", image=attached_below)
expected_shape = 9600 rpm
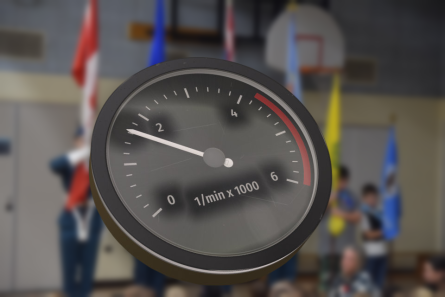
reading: 1600 rpm
